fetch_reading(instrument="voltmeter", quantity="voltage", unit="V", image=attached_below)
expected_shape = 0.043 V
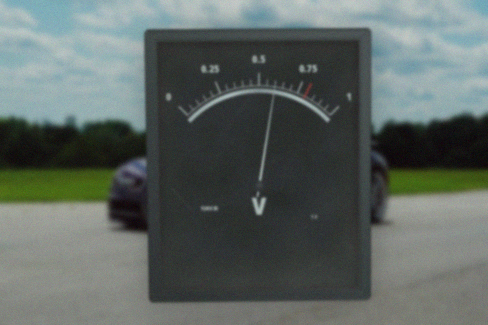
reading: 0.6 V
